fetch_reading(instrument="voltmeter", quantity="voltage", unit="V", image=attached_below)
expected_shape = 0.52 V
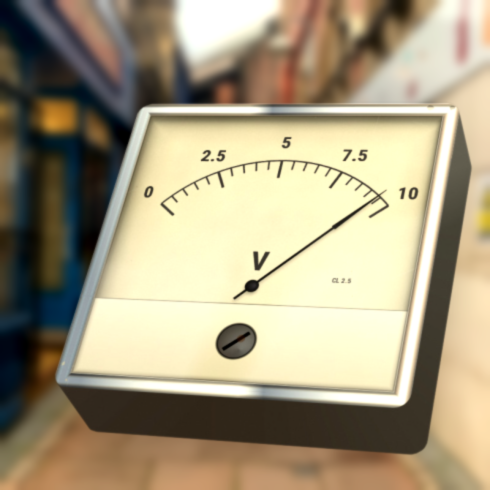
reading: 9.5 V
